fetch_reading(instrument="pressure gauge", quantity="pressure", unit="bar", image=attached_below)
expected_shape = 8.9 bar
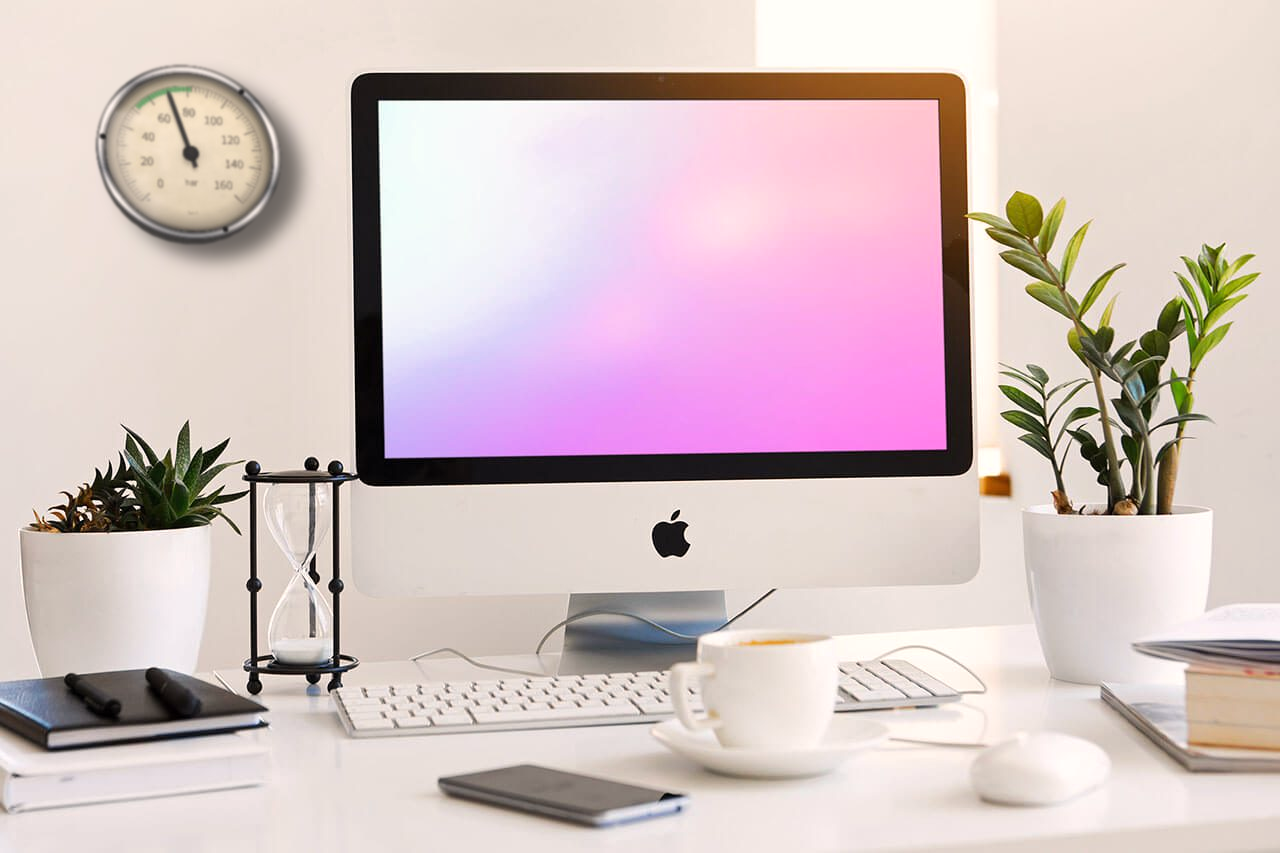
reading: 70 bar
